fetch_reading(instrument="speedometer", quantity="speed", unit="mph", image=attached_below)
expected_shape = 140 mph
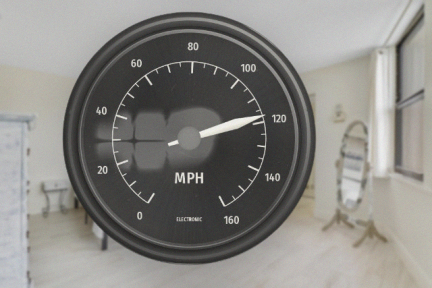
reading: 117.5 mph
